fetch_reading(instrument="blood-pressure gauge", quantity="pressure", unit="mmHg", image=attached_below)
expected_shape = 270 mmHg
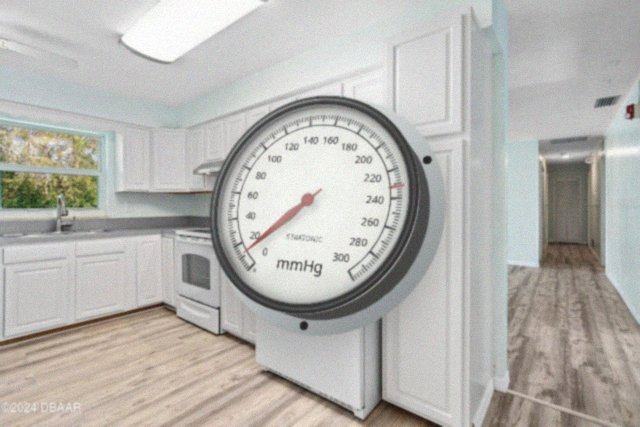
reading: 10 mmHg
